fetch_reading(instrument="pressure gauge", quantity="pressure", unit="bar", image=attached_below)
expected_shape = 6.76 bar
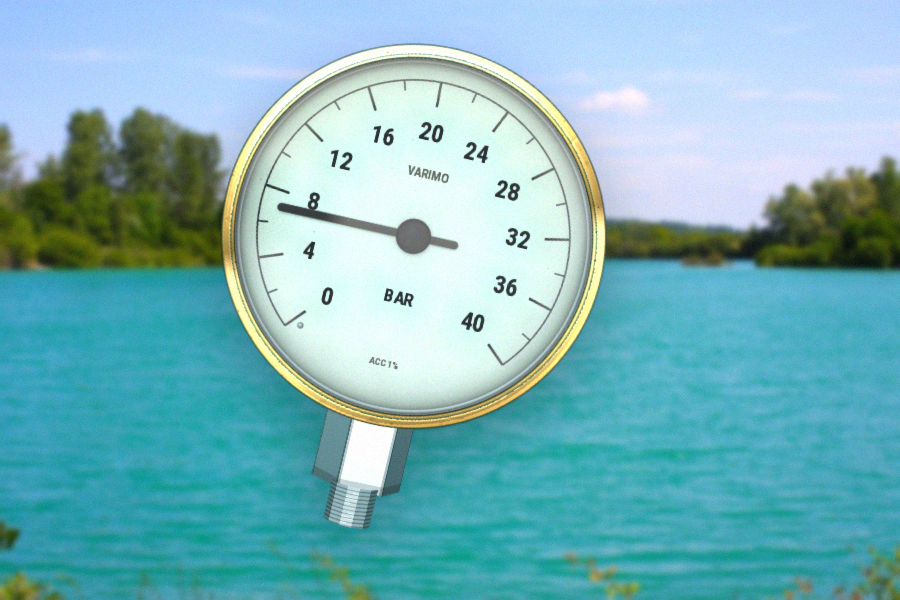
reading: 7 bar
